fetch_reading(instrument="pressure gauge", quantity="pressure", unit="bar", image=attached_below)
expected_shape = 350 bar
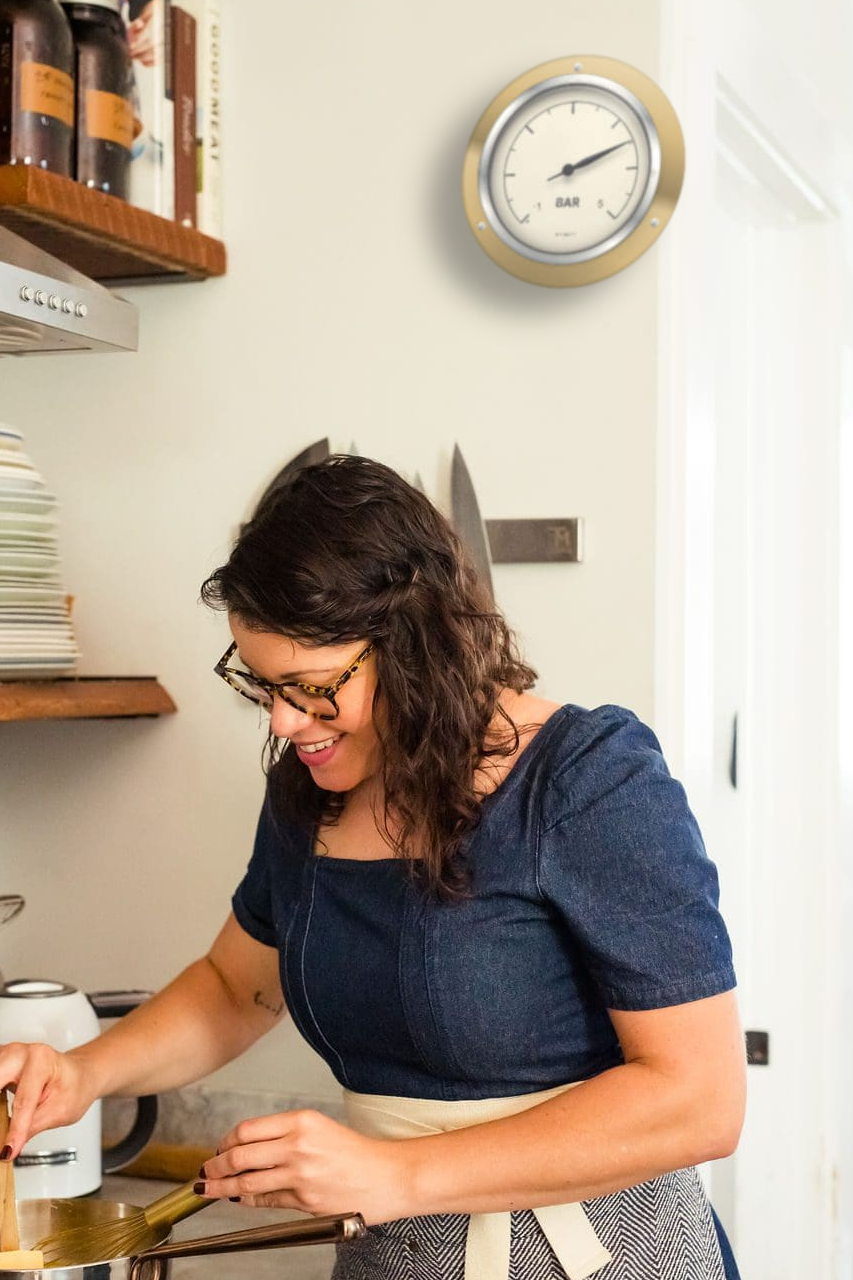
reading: 3.5 bar
